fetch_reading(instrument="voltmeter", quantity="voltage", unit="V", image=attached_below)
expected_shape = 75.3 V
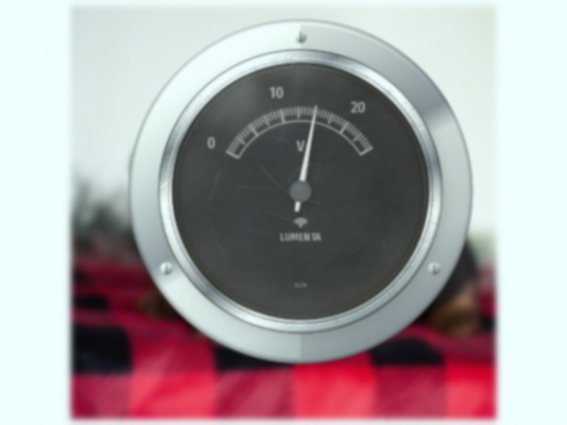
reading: 15 V
